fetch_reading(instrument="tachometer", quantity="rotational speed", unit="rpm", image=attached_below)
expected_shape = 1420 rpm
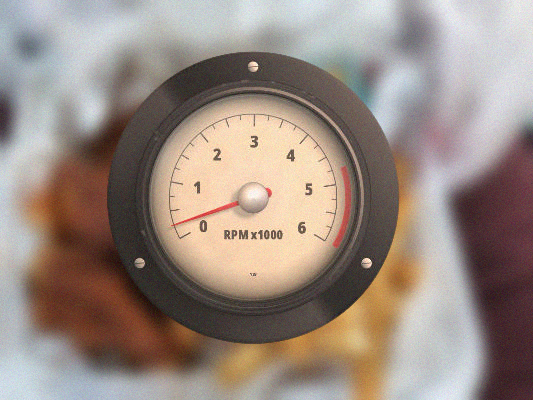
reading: 250 rpm
